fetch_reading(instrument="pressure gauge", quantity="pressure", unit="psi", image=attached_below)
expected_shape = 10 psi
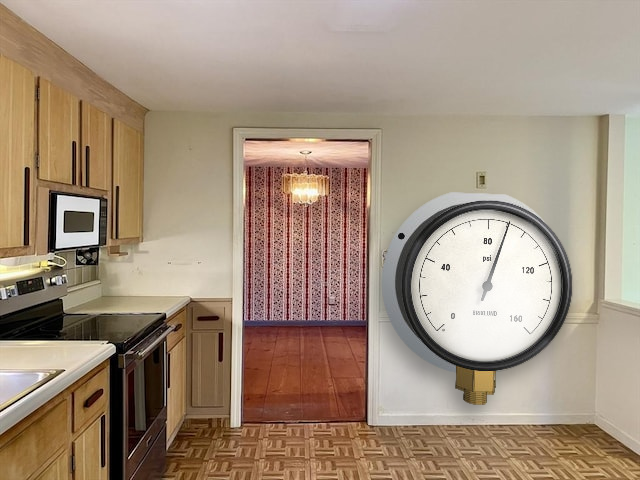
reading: 90 psi
